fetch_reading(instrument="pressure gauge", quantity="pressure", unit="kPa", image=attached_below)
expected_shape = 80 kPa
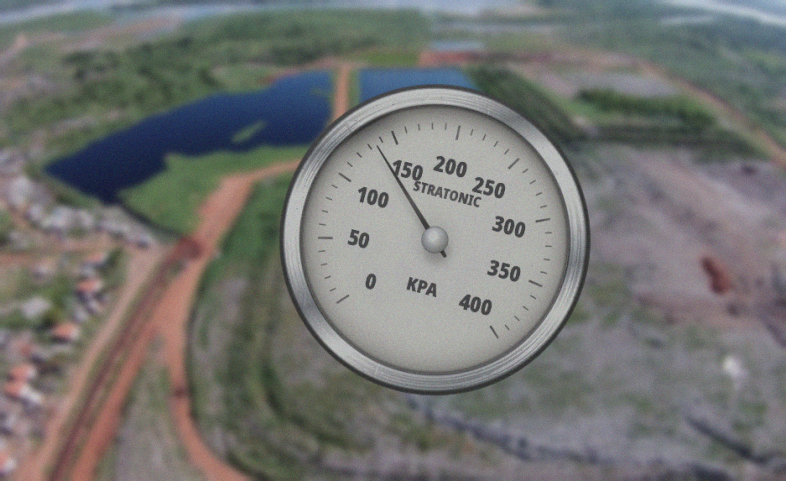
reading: 135 kPa
